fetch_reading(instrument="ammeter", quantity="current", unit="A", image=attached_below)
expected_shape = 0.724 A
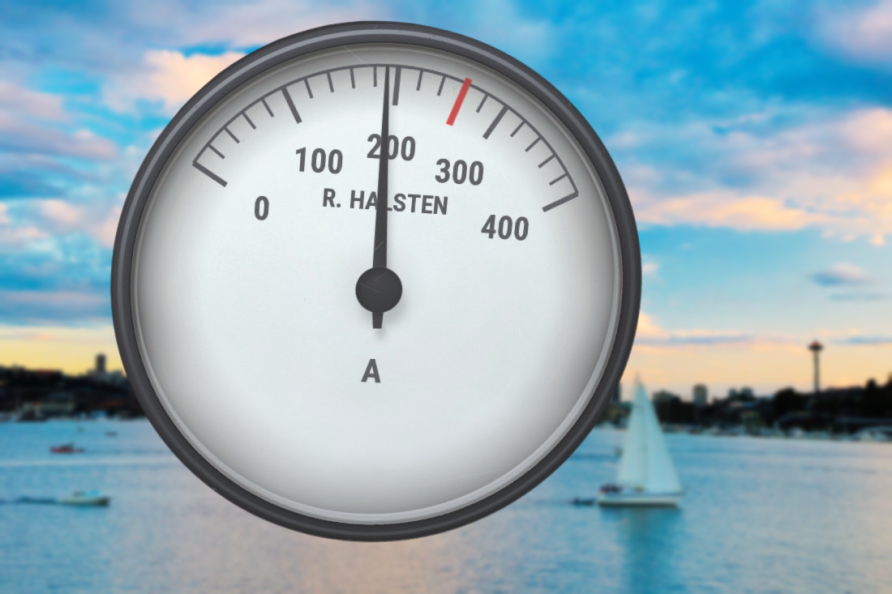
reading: 190 A
